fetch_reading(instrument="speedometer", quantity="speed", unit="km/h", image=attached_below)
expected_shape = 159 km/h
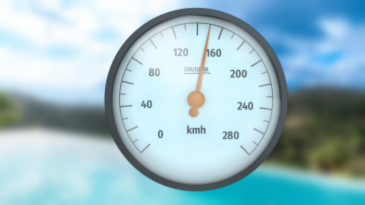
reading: 150 km/h
